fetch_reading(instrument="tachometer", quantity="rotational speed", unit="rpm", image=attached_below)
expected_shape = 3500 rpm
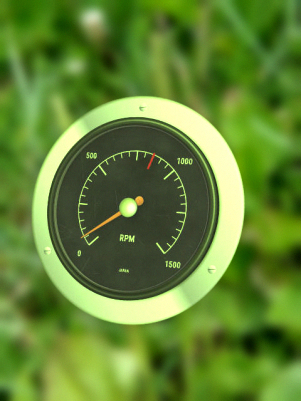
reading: 50 rpm
